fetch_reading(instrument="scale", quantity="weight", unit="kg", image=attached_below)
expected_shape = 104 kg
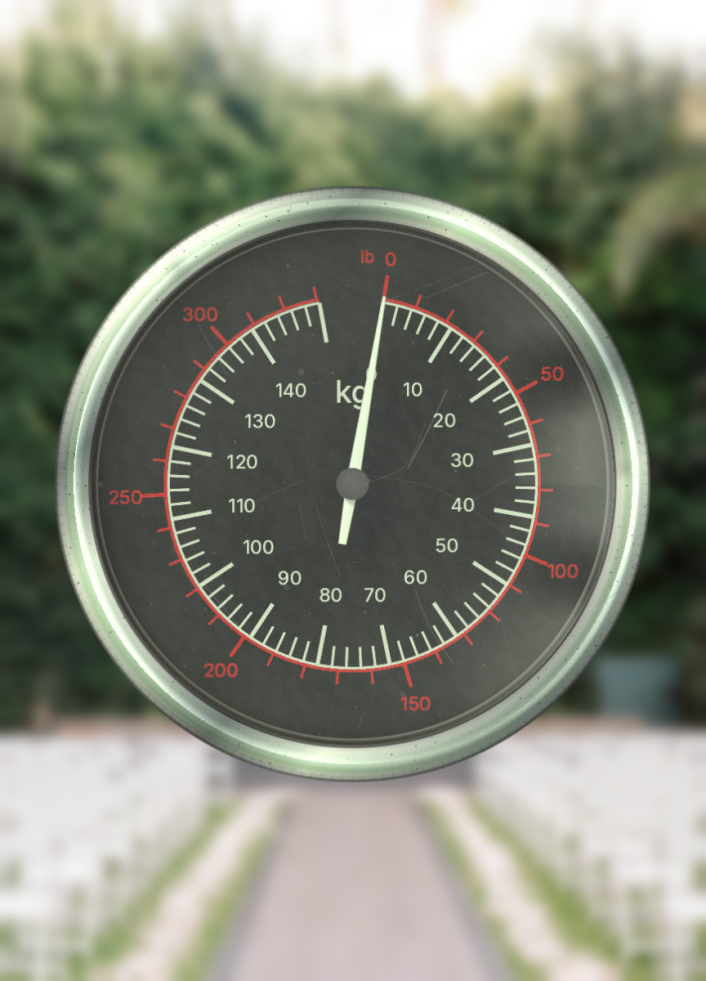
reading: 0 kg
